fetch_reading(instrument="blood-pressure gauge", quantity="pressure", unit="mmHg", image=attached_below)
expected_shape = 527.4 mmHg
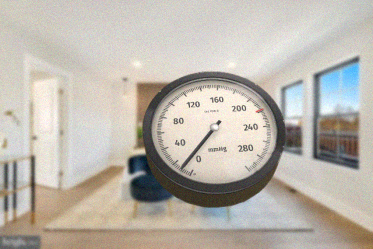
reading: 10 mmHg
